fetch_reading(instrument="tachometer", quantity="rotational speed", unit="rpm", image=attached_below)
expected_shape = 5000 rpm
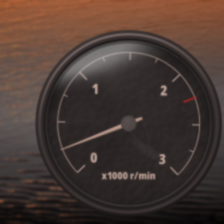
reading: 250 rpm
